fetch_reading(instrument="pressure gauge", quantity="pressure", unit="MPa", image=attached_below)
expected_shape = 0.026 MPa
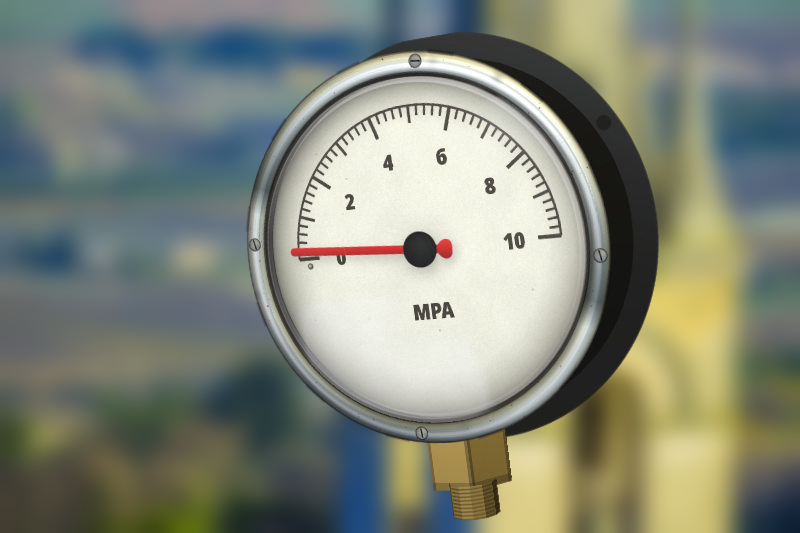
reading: 0.2 MPa
